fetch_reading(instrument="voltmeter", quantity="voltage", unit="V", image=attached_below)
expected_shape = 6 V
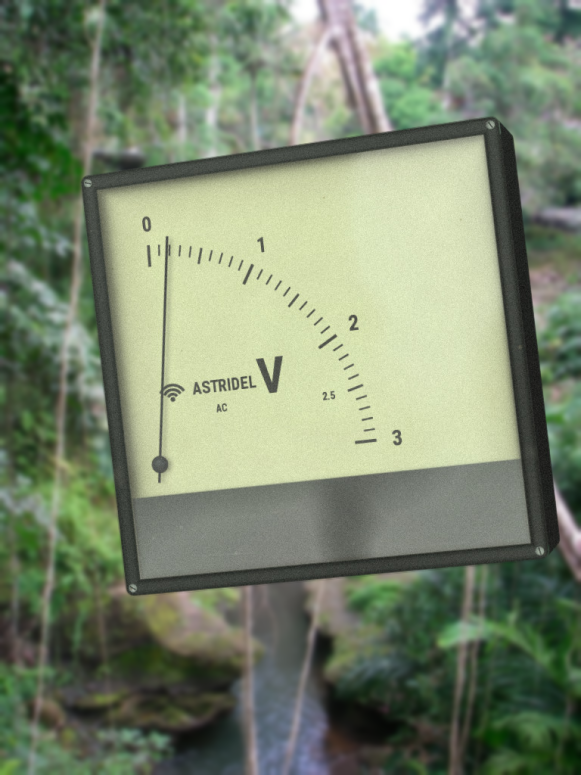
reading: 0.2 V
